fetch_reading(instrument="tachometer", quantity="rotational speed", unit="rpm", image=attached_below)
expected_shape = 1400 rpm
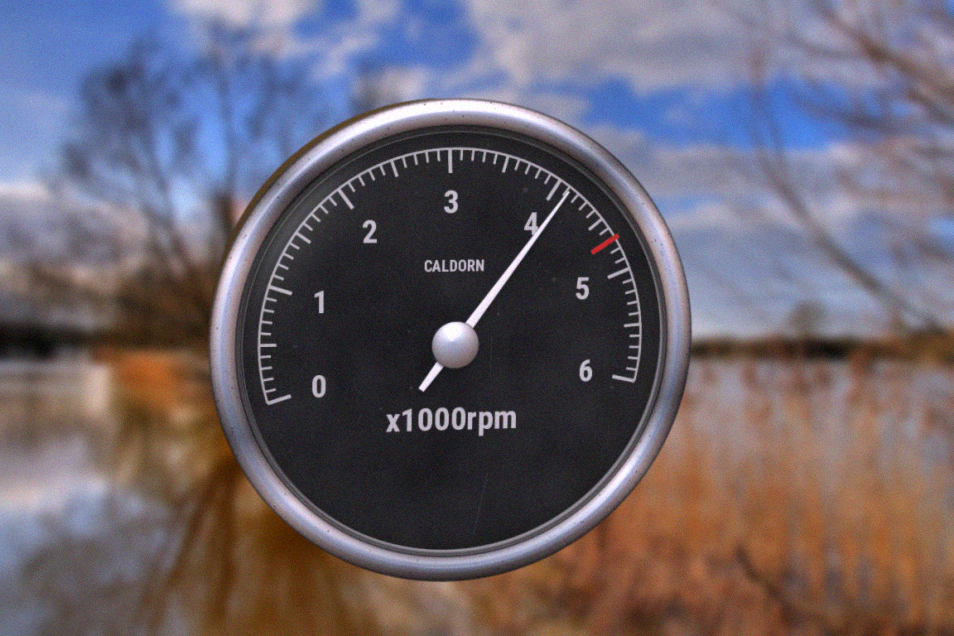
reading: 4100 rpm
